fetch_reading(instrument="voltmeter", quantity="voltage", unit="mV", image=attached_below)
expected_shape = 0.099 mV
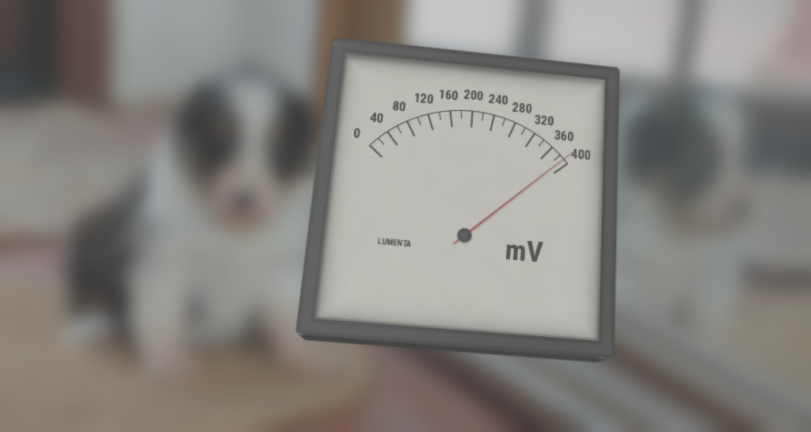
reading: 390 mV
